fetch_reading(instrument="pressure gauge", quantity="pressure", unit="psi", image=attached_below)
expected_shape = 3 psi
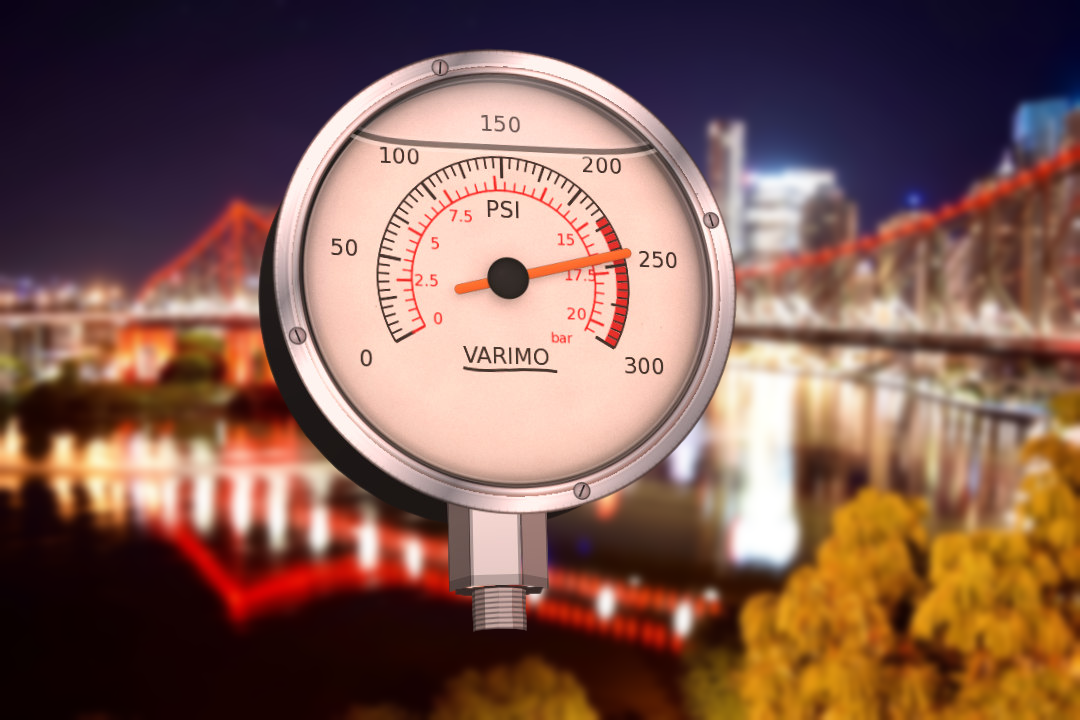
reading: 245 psi
